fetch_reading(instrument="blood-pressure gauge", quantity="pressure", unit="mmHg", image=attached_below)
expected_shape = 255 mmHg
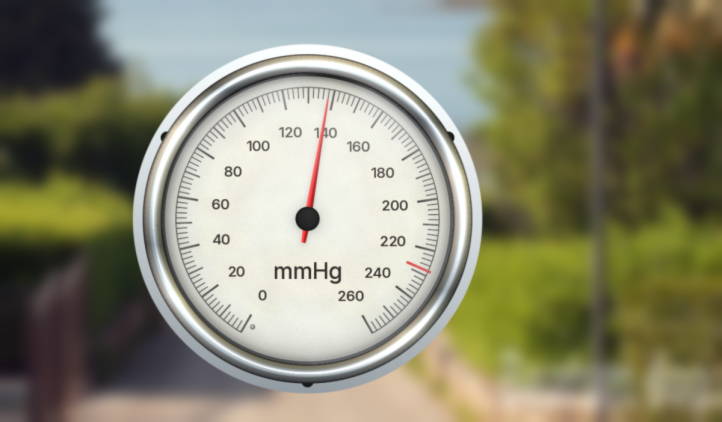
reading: 138 mmHg
